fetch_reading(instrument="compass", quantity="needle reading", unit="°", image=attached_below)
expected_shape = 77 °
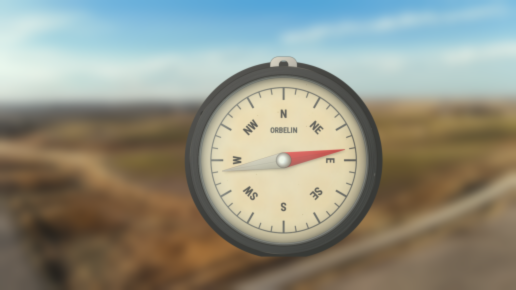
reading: 80 °
